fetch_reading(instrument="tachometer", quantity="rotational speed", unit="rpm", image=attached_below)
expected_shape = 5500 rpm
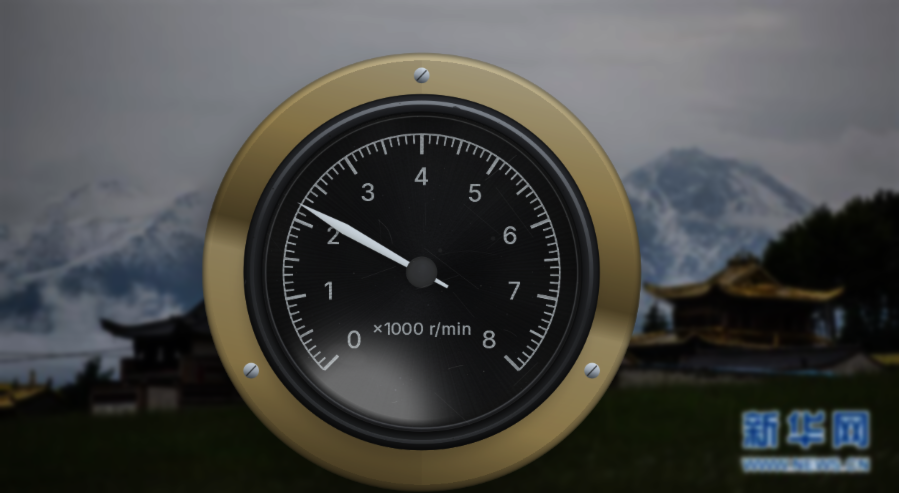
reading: 2200 rpm
